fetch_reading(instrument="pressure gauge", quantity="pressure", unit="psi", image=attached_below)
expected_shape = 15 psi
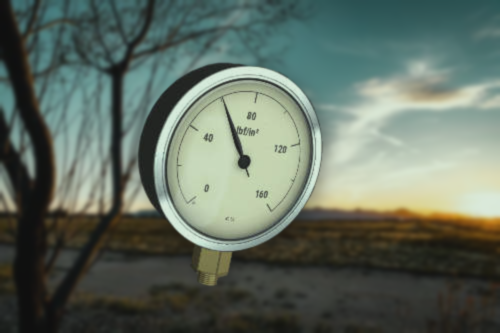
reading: 60 psi
